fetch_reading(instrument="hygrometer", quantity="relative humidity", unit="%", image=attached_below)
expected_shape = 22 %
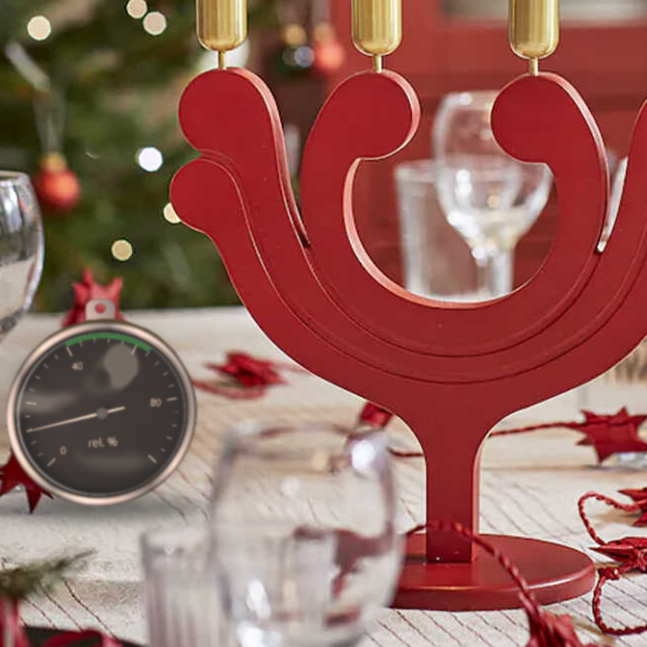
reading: 12 %
